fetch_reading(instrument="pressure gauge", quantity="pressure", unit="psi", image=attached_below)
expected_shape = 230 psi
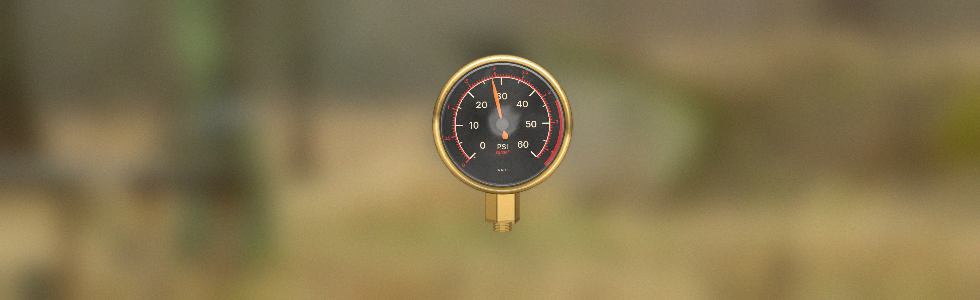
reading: 27.5 psi
